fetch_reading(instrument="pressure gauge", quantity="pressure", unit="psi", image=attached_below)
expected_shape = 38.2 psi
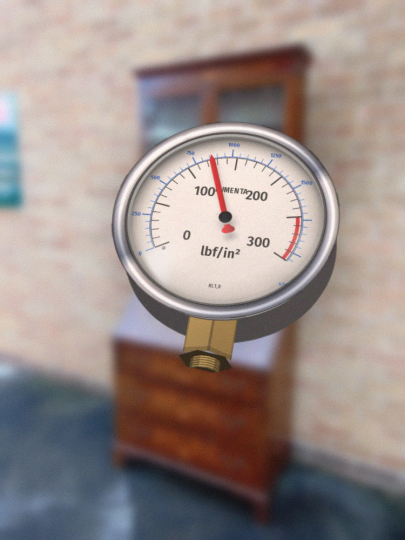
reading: 125 psi
